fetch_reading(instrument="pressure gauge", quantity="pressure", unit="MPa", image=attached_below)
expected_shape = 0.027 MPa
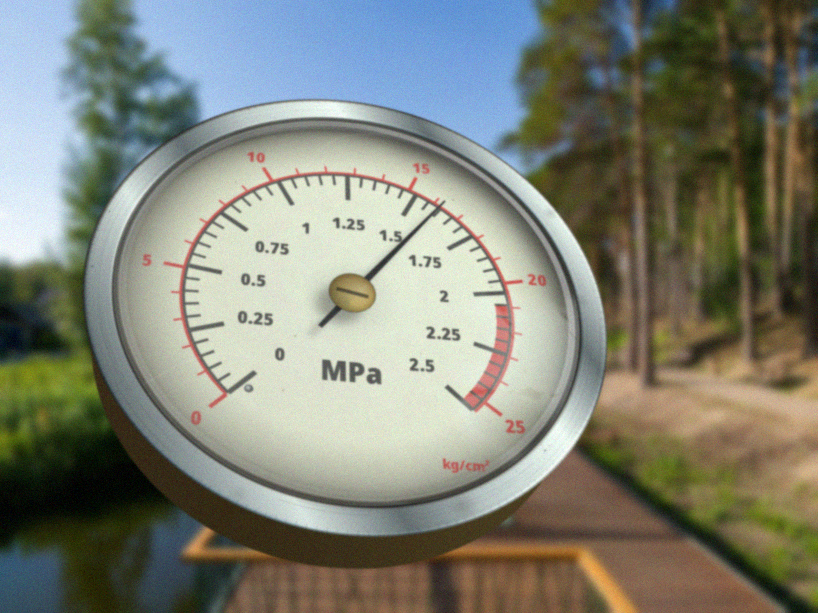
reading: 1.6 MPa
